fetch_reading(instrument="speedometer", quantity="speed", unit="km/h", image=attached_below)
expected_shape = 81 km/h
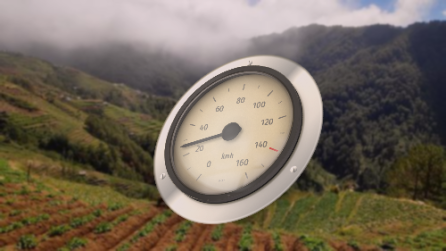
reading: 25 km/h
